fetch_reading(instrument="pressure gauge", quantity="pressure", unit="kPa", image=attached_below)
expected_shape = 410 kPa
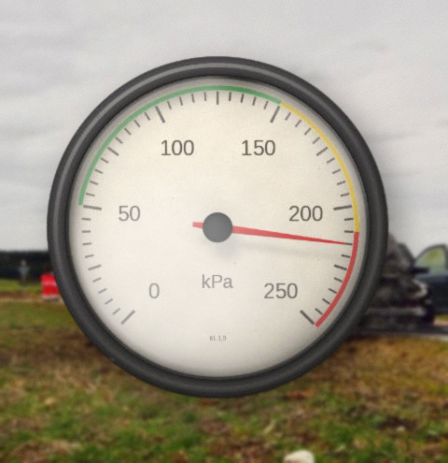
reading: 215 kPa
